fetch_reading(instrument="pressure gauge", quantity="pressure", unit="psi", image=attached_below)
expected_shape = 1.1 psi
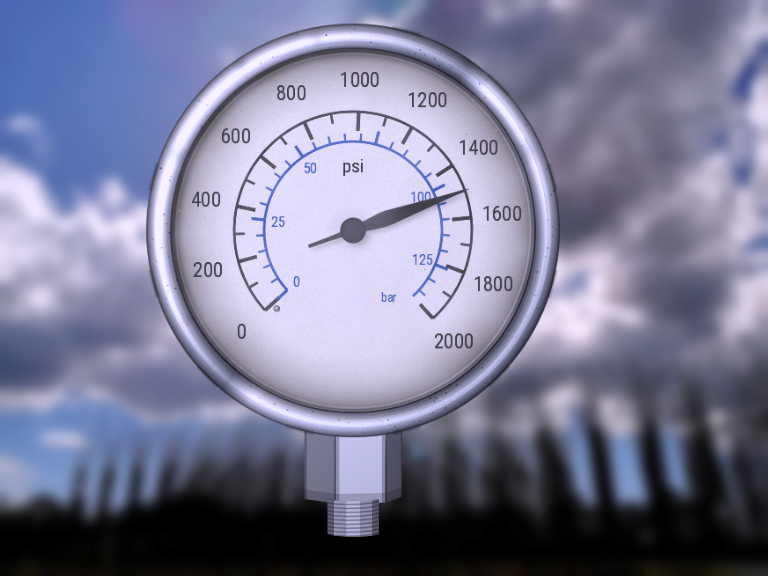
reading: 1500 psi
